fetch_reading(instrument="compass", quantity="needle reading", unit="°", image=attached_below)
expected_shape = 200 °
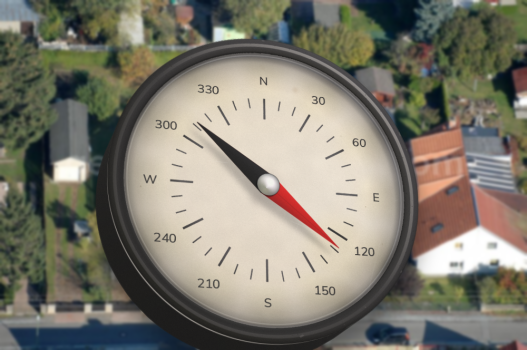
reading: 130 °
